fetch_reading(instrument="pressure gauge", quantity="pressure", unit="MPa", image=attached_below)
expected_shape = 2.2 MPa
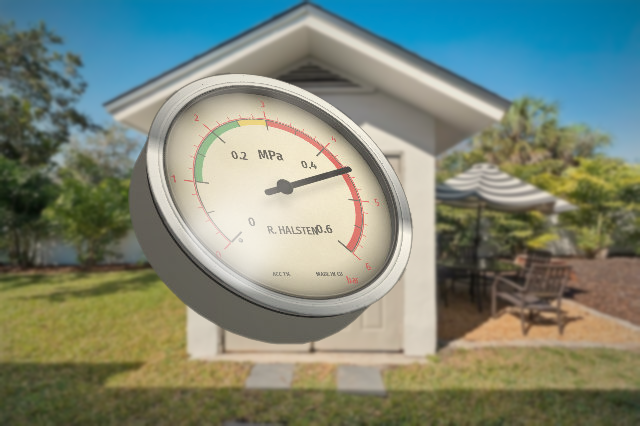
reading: 0.45 MPa
